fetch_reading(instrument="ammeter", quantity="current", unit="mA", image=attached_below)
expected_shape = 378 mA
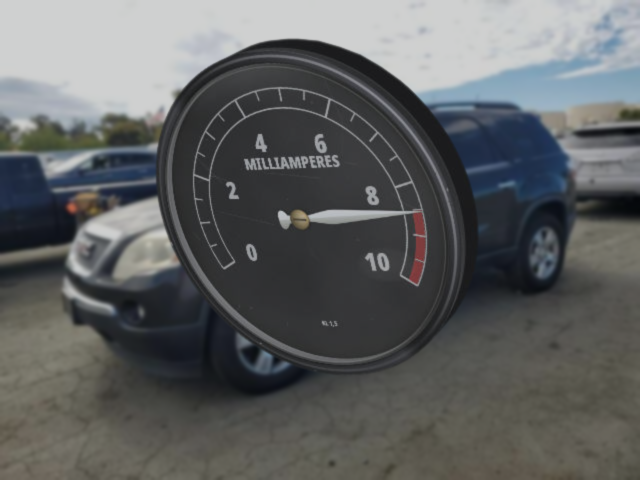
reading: 8.5 mA
